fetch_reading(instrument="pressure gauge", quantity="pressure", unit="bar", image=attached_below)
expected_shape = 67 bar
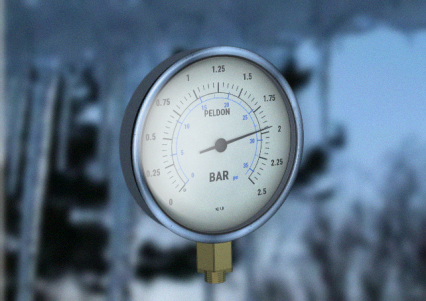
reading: 1.95 bar
